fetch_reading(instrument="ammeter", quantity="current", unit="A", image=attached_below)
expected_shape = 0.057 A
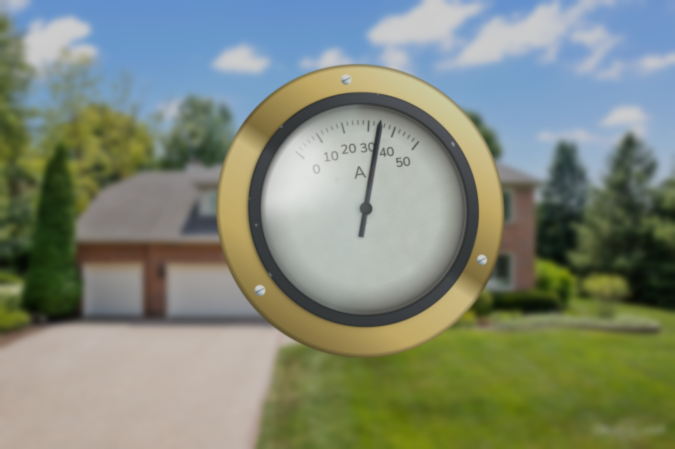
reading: 34 A
